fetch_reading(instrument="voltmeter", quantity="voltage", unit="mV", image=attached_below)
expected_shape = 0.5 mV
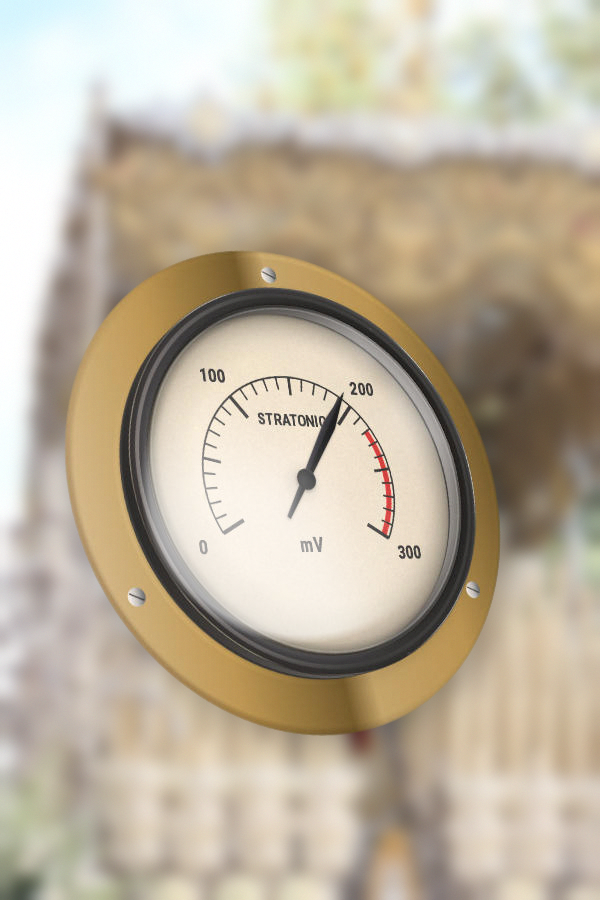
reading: 190 mV
